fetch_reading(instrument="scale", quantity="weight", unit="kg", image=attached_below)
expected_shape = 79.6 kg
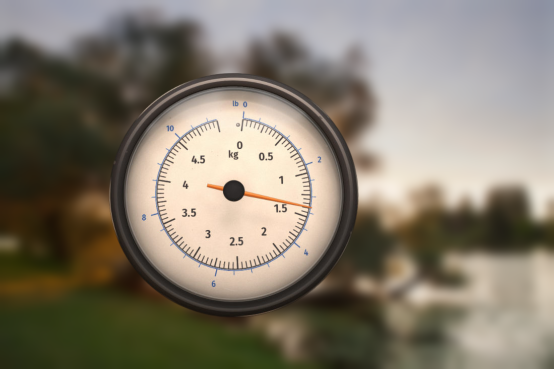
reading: 1.4 kg
